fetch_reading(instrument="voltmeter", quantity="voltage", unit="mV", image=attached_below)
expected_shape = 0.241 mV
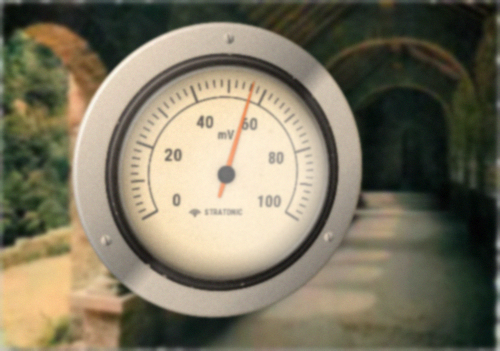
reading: 56 mV
